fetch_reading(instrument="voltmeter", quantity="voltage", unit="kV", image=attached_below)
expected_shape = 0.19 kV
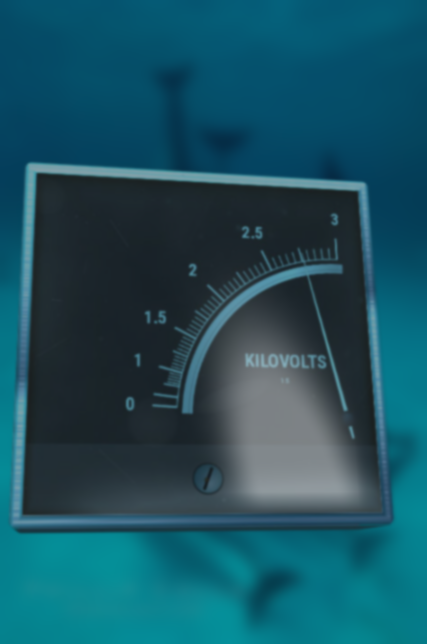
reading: 2.75 kV
